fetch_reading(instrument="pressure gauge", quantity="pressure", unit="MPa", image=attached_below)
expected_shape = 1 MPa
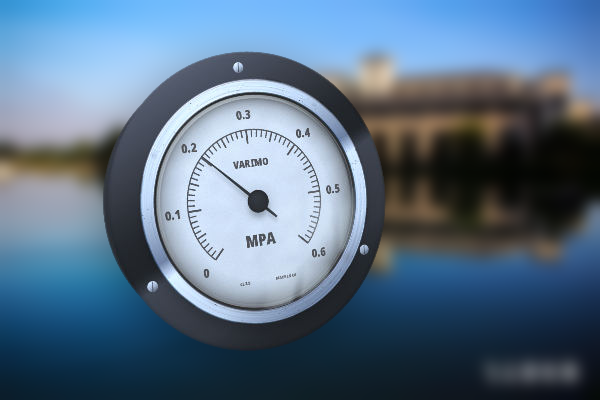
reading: 0.2 MPa
